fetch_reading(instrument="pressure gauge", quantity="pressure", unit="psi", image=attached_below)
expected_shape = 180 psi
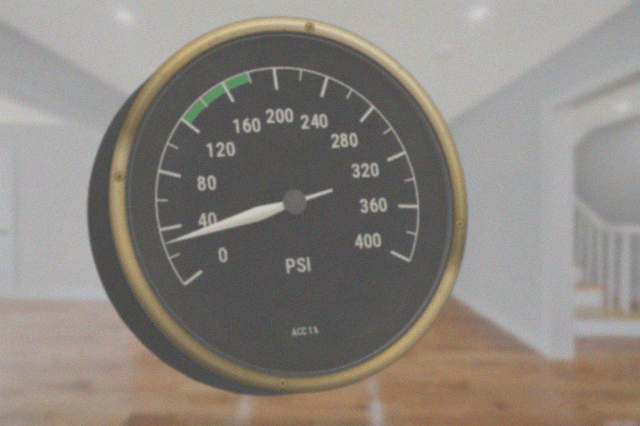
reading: 30 psi
